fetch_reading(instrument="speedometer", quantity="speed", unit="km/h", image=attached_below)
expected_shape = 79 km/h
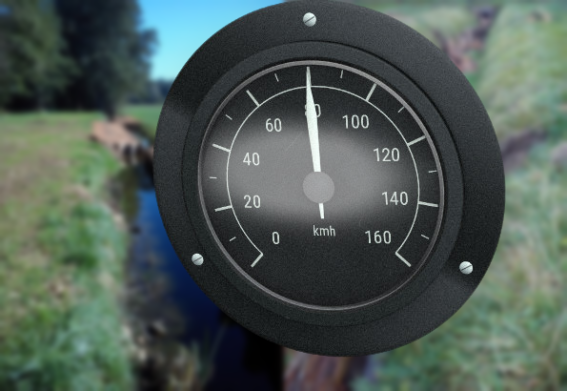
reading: 80 km/h
